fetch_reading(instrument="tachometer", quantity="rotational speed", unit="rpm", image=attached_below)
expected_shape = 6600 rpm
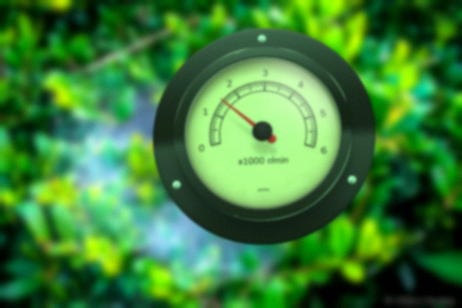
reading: 1500 rpm
